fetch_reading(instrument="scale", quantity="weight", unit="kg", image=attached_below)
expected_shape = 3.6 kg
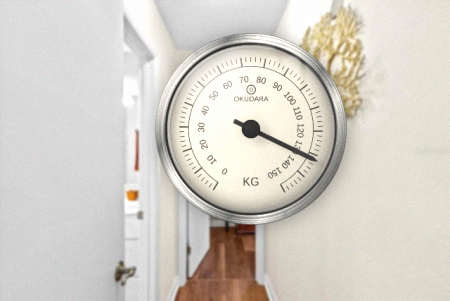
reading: 132 kg
